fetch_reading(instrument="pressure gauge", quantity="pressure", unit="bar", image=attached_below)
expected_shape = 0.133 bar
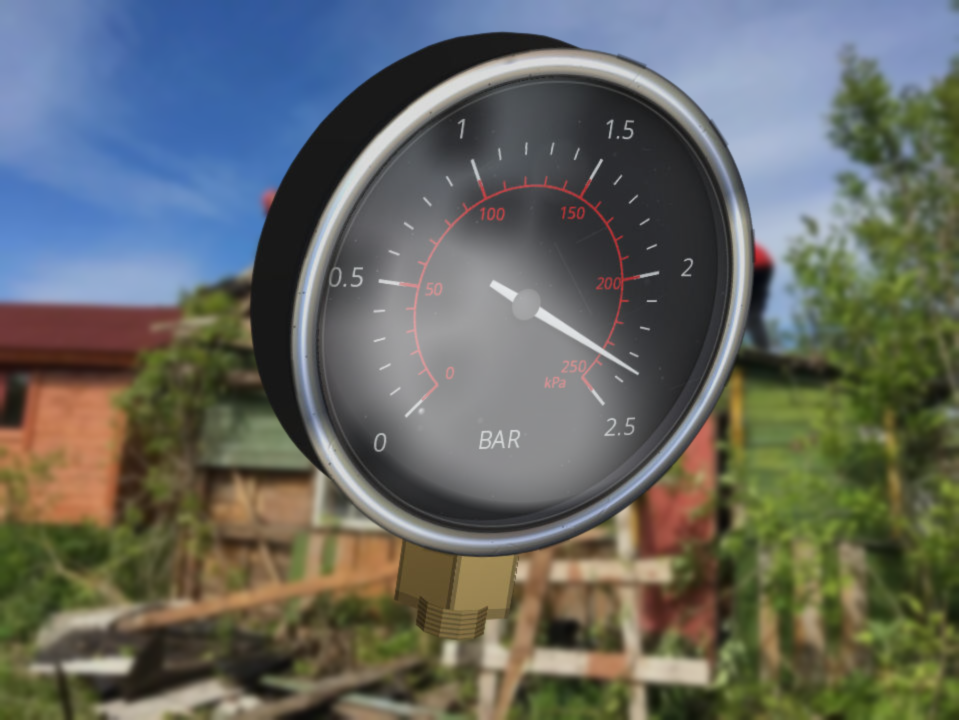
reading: 2.35 bar
